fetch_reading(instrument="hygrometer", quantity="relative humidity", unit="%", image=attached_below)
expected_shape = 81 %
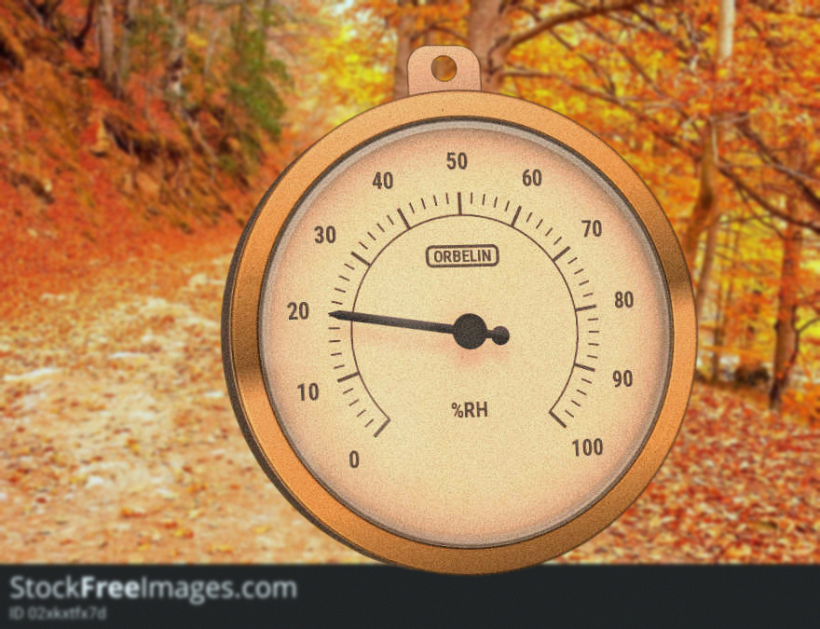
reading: 20 %
